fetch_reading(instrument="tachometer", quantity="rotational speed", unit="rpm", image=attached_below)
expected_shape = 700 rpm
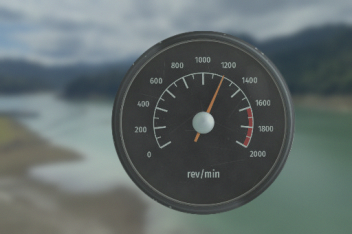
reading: 1200 rpm
